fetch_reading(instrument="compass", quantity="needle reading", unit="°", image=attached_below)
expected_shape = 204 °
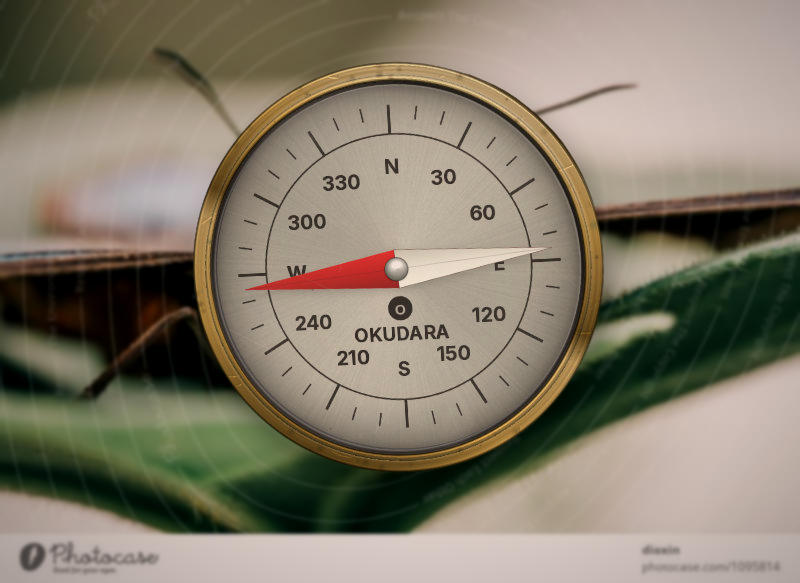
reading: 265 °
